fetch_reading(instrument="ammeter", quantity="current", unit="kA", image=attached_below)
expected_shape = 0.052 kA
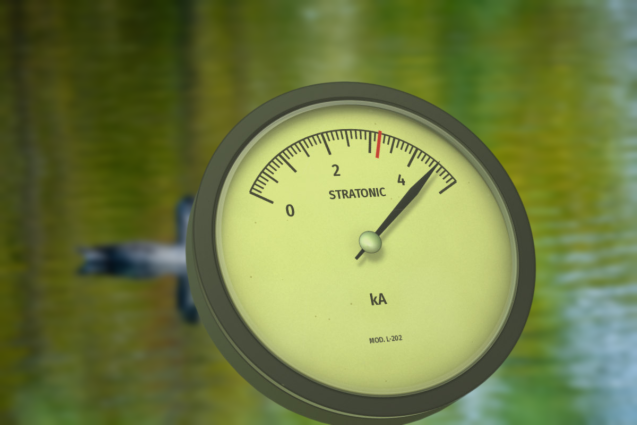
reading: 4.5 kA
